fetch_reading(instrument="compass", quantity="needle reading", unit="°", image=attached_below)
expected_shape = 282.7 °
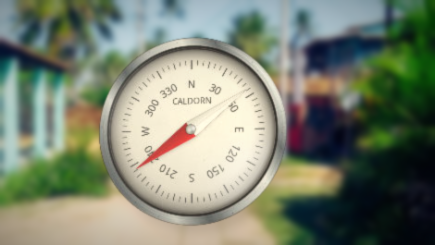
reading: 235 °
